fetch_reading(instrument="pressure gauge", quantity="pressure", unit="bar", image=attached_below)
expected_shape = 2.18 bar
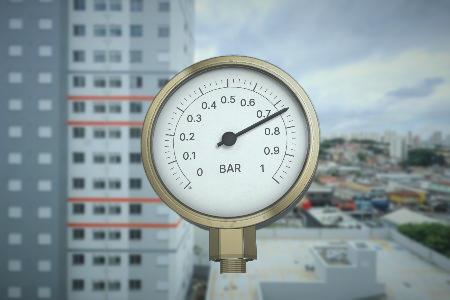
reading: 0.74 bar
